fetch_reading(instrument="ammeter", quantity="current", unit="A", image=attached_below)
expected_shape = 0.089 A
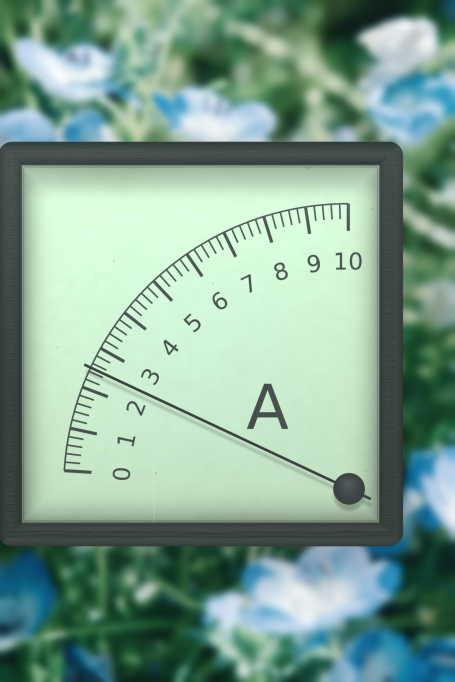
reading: 2.5 A
